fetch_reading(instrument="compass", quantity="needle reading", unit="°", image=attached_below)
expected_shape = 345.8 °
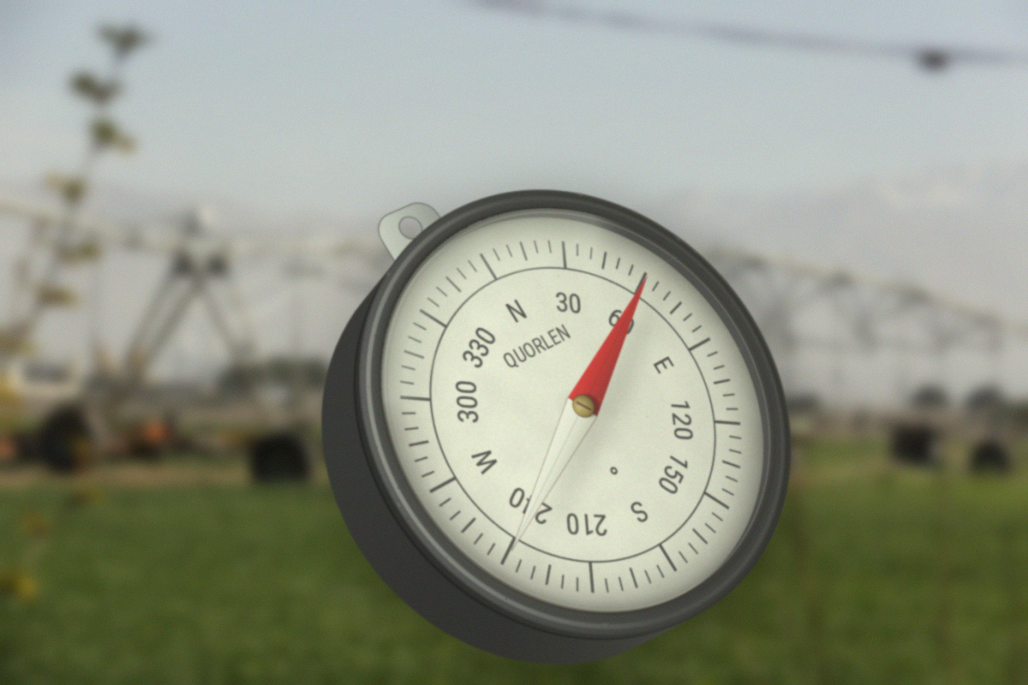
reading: 60 °
